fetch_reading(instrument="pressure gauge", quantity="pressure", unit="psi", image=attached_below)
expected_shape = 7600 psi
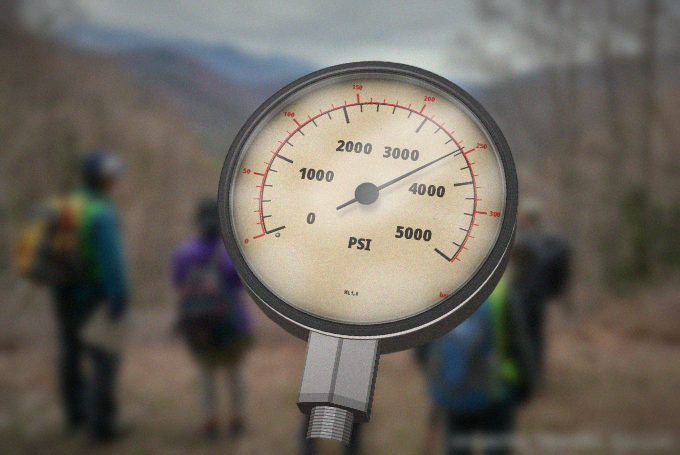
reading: 3600 psi
